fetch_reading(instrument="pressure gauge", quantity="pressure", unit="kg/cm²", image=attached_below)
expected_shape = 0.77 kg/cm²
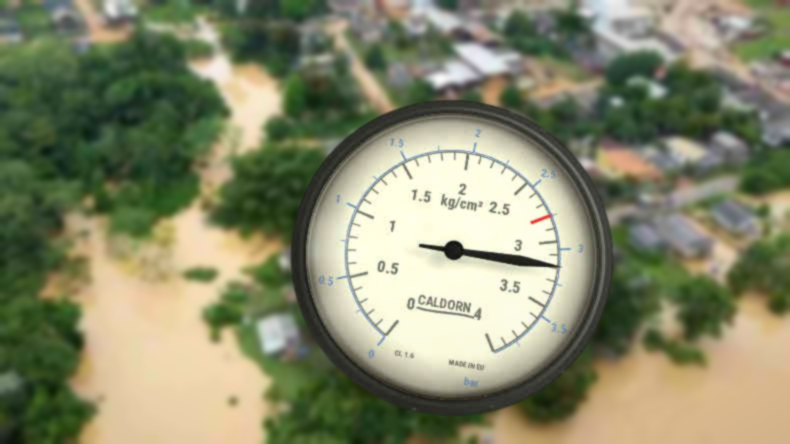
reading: 3.2 kg/cm²
